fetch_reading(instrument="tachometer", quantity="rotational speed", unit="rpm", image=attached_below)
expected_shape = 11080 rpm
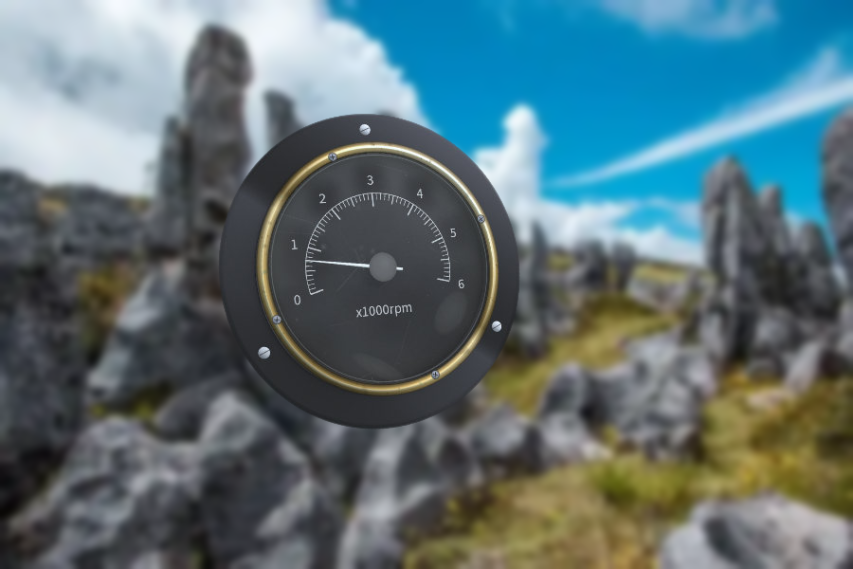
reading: 700 rpm
